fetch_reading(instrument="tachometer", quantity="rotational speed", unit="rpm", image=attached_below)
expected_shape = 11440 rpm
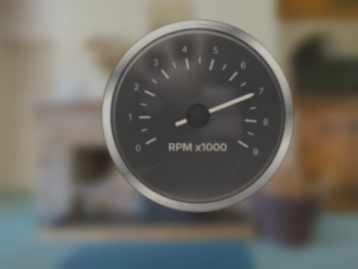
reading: 7000 rpm
